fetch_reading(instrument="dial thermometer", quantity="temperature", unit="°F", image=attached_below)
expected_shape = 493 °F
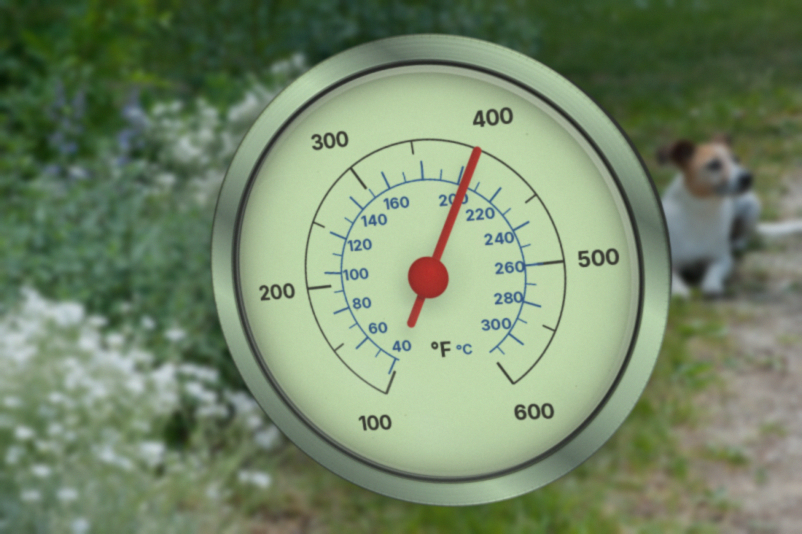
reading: 400 °F
